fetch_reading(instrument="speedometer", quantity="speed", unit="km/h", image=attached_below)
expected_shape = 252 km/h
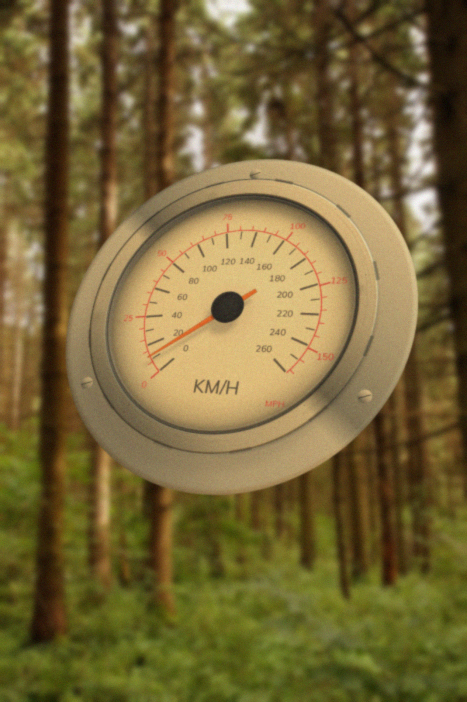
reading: 10 km/h
